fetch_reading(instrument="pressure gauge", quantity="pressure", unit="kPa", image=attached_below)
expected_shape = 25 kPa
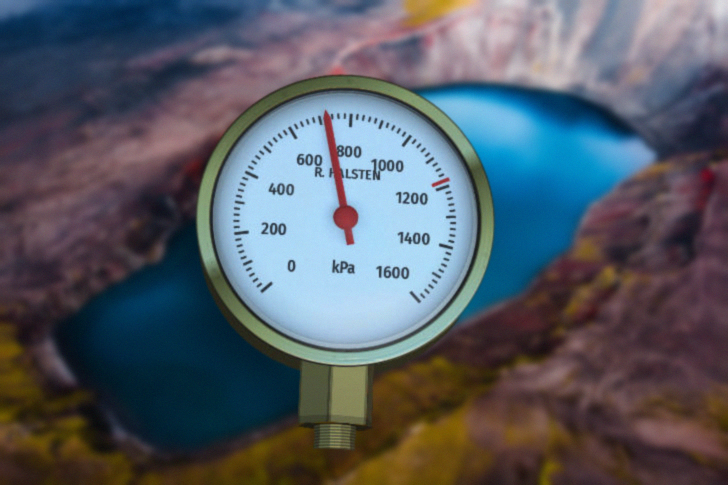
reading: 720 kPa
